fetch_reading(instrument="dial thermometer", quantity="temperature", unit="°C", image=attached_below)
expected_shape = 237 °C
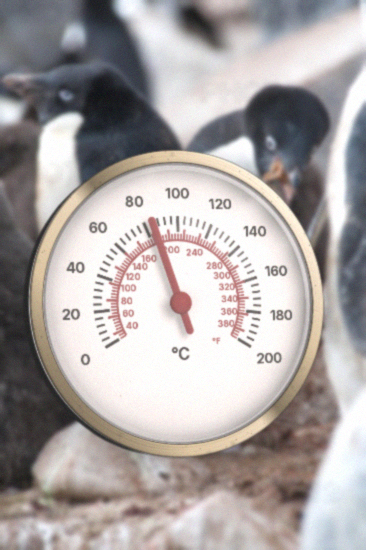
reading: 84 °C
